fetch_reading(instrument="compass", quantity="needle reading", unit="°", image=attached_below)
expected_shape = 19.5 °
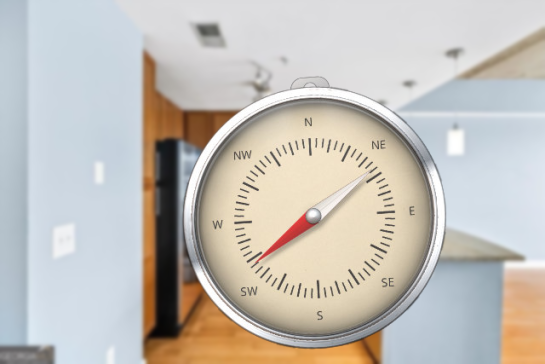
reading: 235 °
